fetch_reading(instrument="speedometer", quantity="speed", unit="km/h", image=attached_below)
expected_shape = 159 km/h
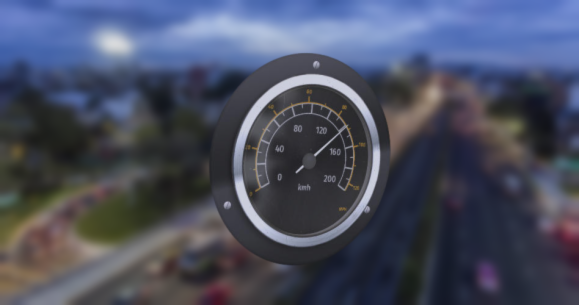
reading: 140 km/h
